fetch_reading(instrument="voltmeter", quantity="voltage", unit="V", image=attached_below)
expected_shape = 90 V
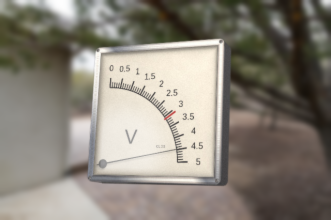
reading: 4.5 V
